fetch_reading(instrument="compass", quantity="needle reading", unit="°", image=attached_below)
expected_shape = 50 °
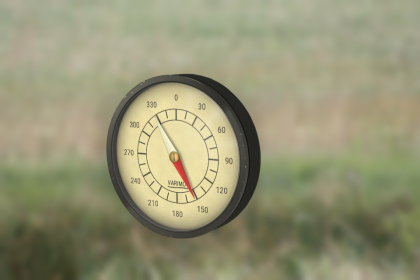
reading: 150 °
